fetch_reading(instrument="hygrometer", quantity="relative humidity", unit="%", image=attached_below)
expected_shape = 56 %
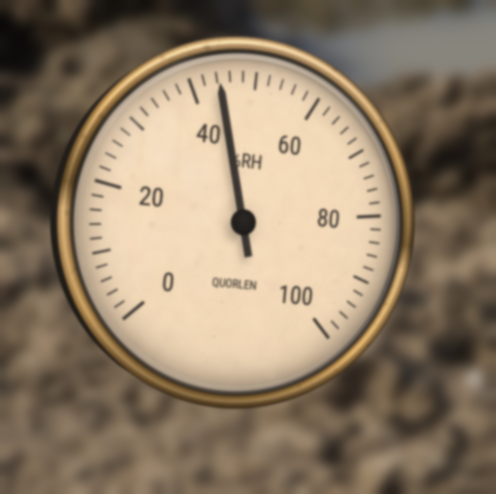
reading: 44 %
